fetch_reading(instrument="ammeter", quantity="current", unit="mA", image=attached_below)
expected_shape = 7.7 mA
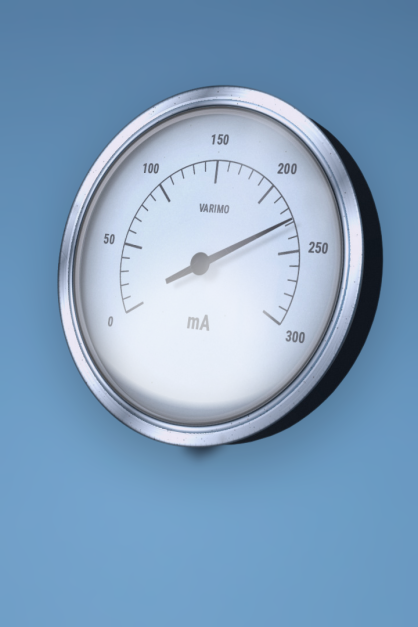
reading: 230 mA
